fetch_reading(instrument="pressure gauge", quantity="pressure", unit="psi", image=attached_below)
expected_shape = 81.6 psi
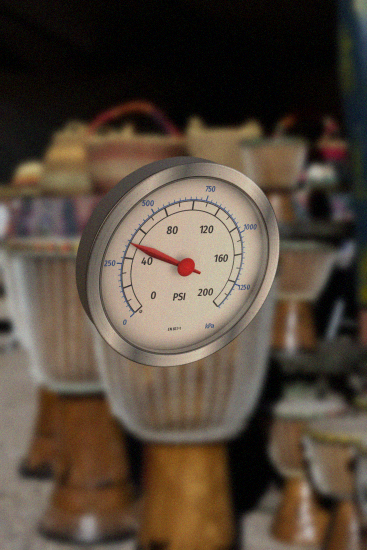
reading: 50 psi
